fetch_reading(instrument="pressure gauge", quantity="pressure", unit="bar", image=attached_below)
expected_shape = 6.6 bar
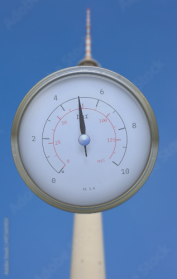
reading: 5 bar
